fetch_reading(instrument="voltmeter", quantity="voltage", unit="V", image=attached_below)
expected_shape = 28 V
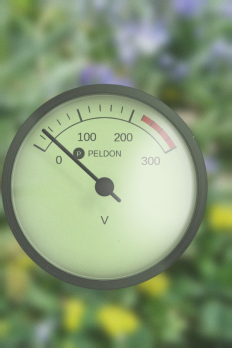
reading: 30 V
